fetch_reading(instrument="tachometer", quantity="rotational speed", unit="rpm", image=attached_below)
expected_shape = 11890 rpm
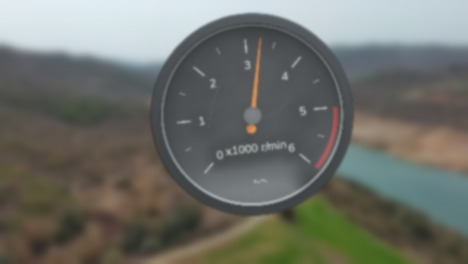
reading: 3250 rpm
